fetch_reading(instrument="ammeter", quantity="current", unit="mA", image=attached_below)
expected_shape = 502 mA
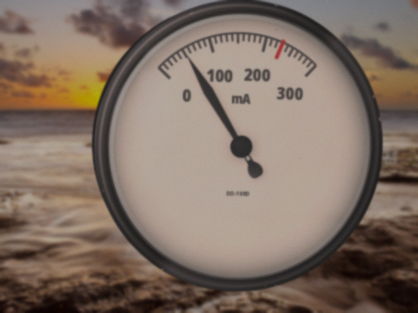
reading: 50 mA
